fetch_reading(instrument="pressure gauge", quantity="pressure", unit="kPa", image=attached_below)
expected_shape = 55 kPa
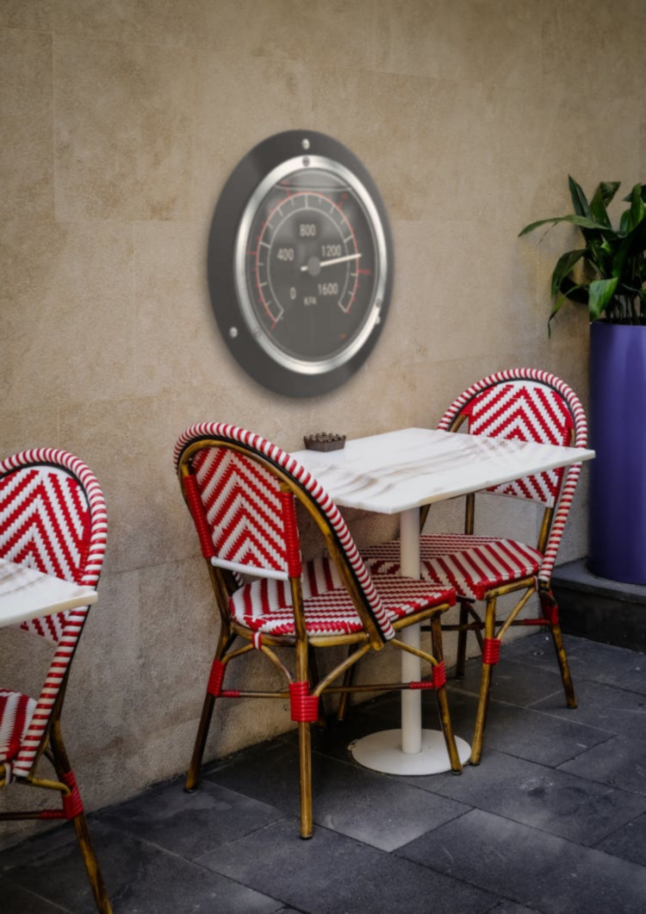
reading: 1300 kPa
